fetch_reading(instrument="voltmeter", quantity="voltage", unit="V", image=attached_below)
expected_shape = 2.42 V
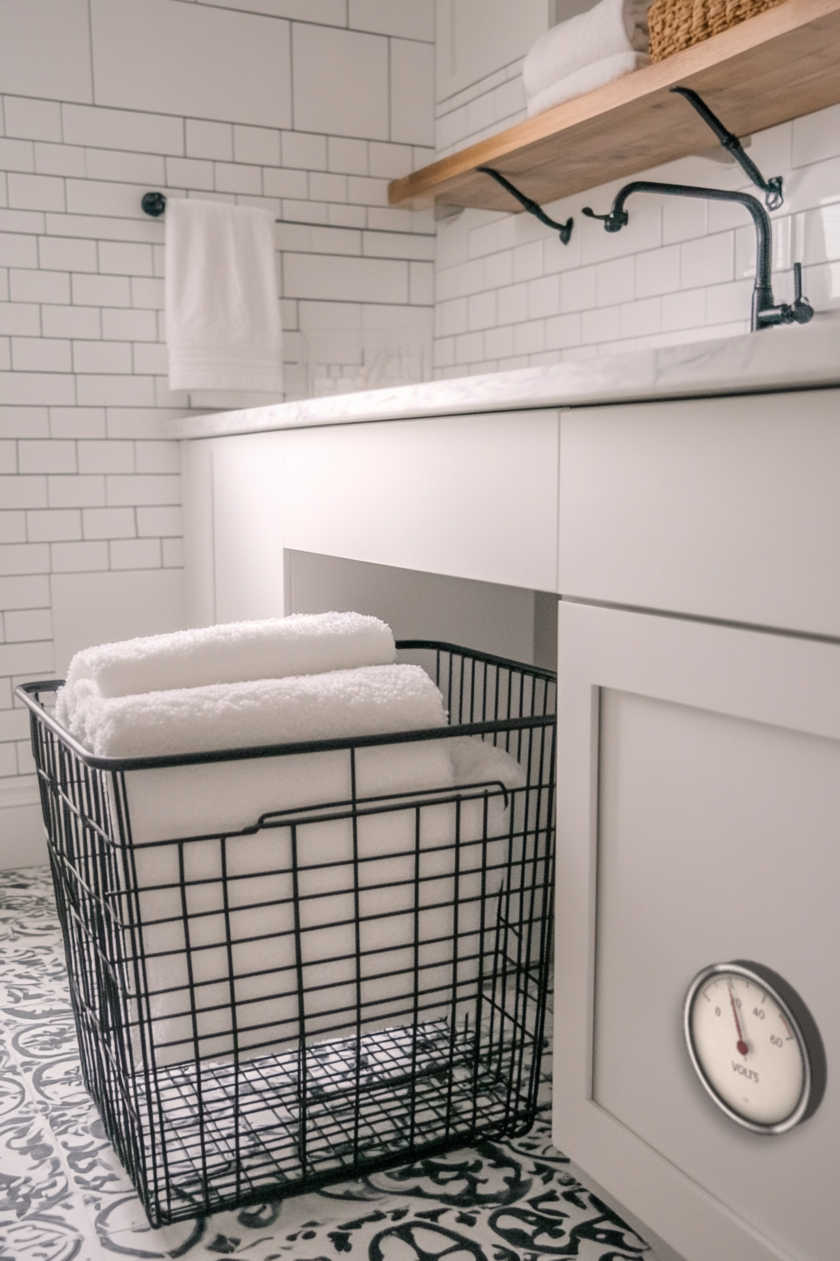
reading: 20 V
